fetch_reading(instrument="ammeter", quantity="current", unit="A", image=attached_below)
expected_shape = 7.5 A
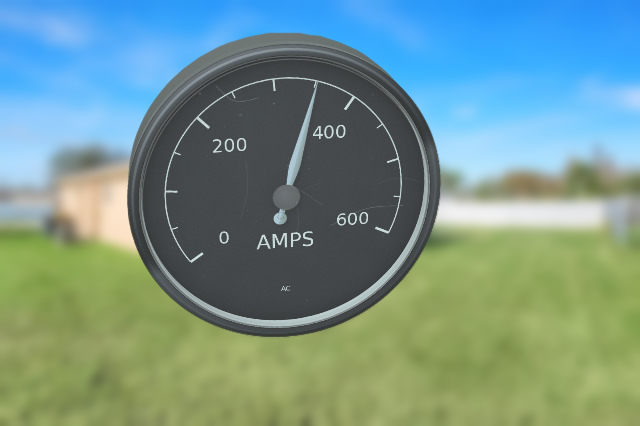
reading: 350 A
